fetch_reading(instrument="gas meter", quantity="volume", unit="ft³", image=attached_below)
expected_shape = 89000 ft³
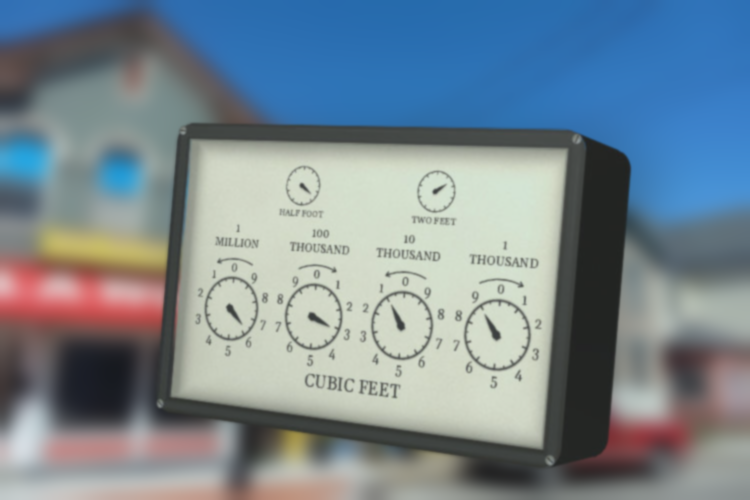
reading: 630900 ft³
